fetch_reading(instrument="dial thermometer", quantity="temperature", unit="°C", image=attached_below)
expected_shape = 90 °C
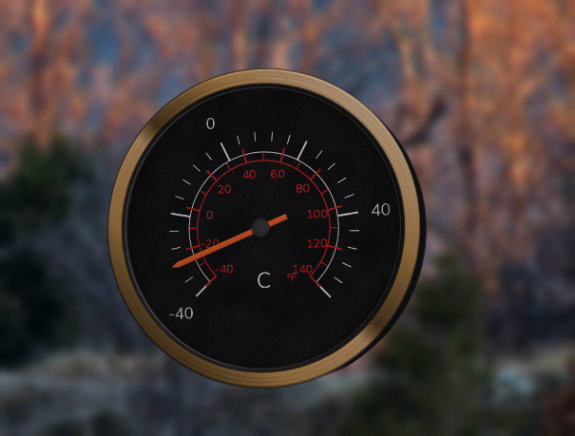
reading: -32 °C
